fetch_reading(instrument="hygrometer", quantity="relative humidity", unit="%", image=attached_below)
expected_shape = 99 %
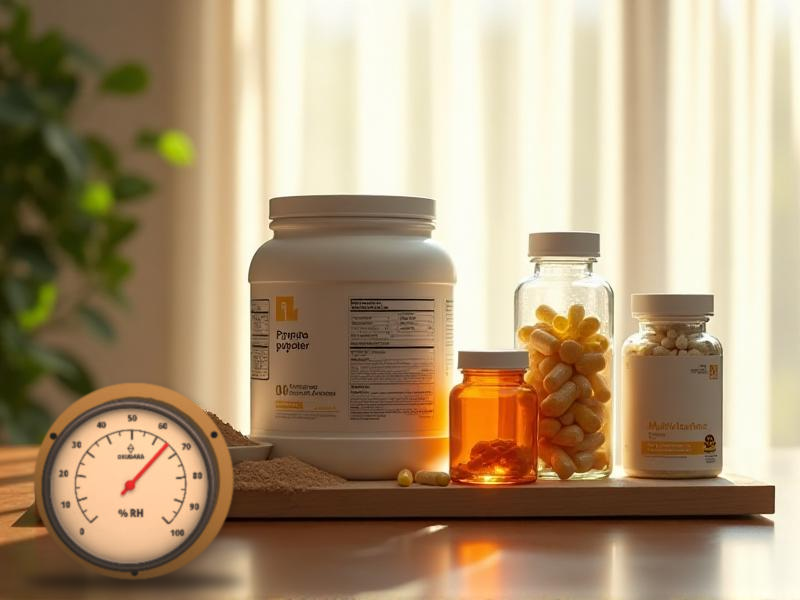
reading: 65 %
